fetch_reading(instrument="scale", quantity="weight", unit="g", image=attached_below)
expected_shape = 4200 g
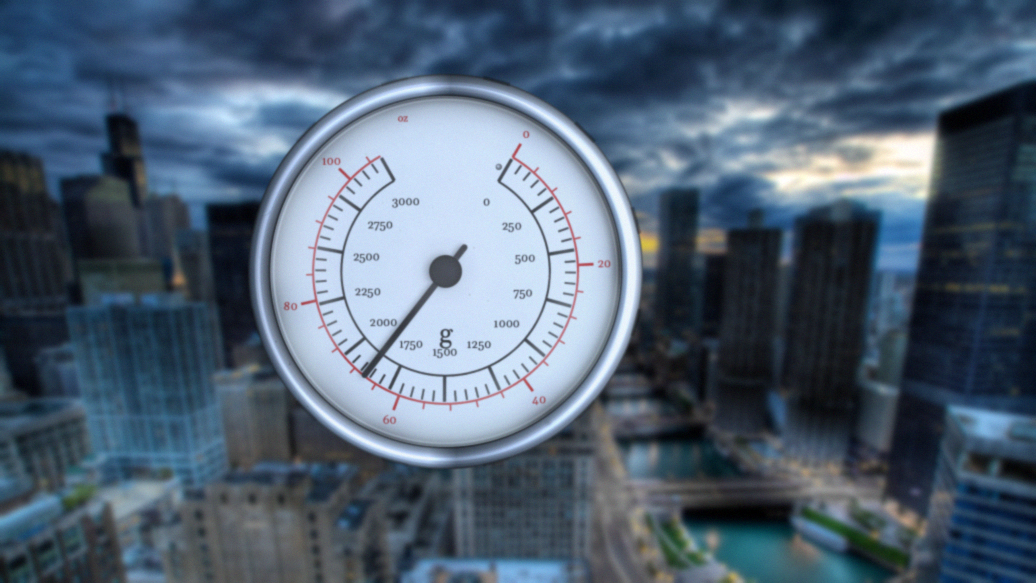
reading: 1875 g
